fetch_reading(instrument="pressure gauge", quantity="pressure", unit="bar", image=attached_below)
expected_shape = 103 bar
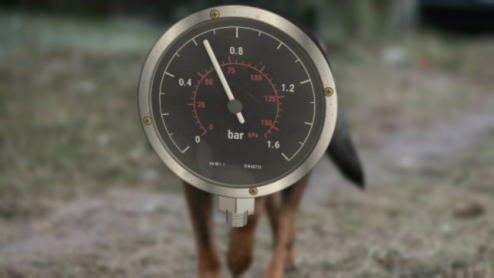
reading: 0.65 bar
